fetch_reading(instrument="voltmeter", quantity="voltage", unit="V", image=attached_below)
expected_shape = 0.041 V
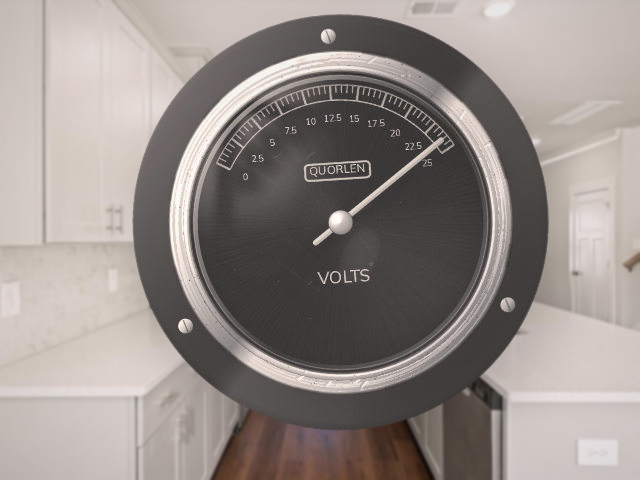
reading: 24 V
